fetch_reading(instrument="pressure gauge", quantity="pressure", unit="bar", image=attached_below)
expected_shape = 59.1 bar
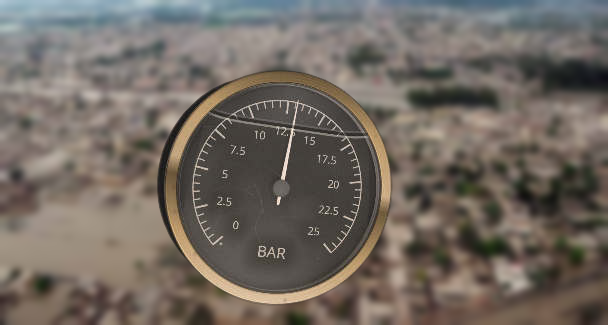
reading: 13 bar
